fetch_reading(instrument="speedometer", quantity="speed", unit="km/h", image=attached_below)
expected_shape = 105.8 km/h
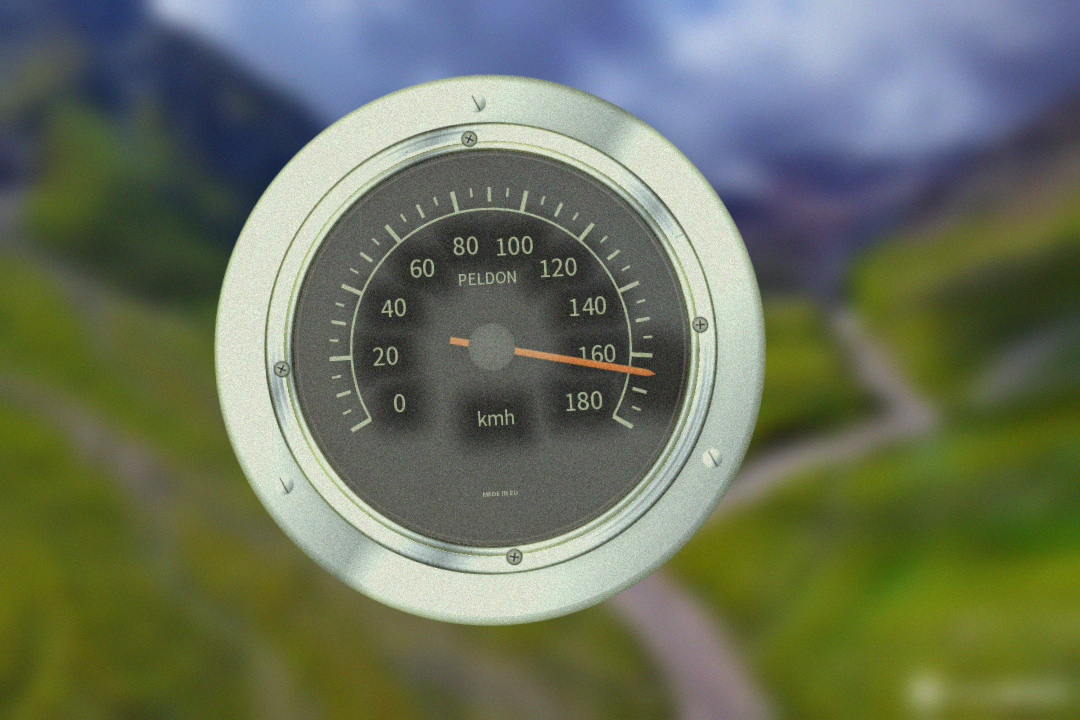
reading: 165 km/h
